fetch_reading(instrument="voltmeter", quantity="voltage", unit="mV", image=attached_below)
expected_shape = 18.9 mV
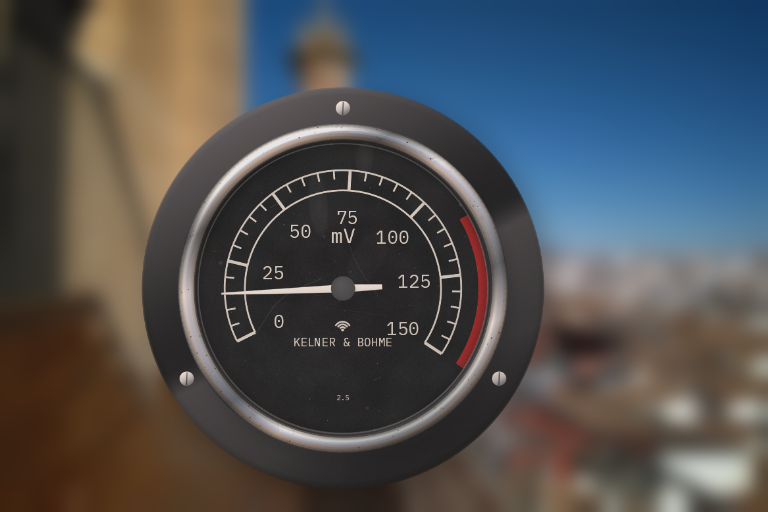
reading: 15 mV
